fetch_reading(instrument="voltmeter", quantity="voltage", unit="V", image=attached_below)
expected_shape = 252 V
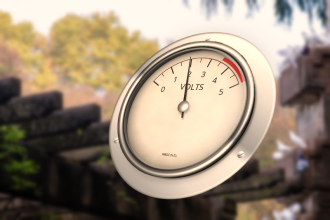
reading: 2 V
